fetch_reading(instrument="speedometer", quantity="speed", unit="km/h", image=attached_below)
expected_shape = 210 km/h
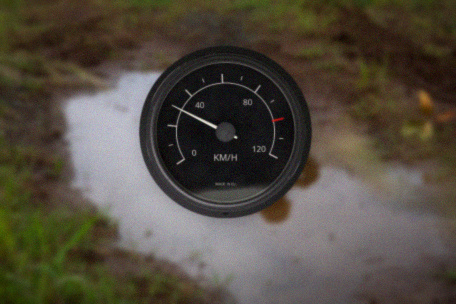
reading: 30 km/h
